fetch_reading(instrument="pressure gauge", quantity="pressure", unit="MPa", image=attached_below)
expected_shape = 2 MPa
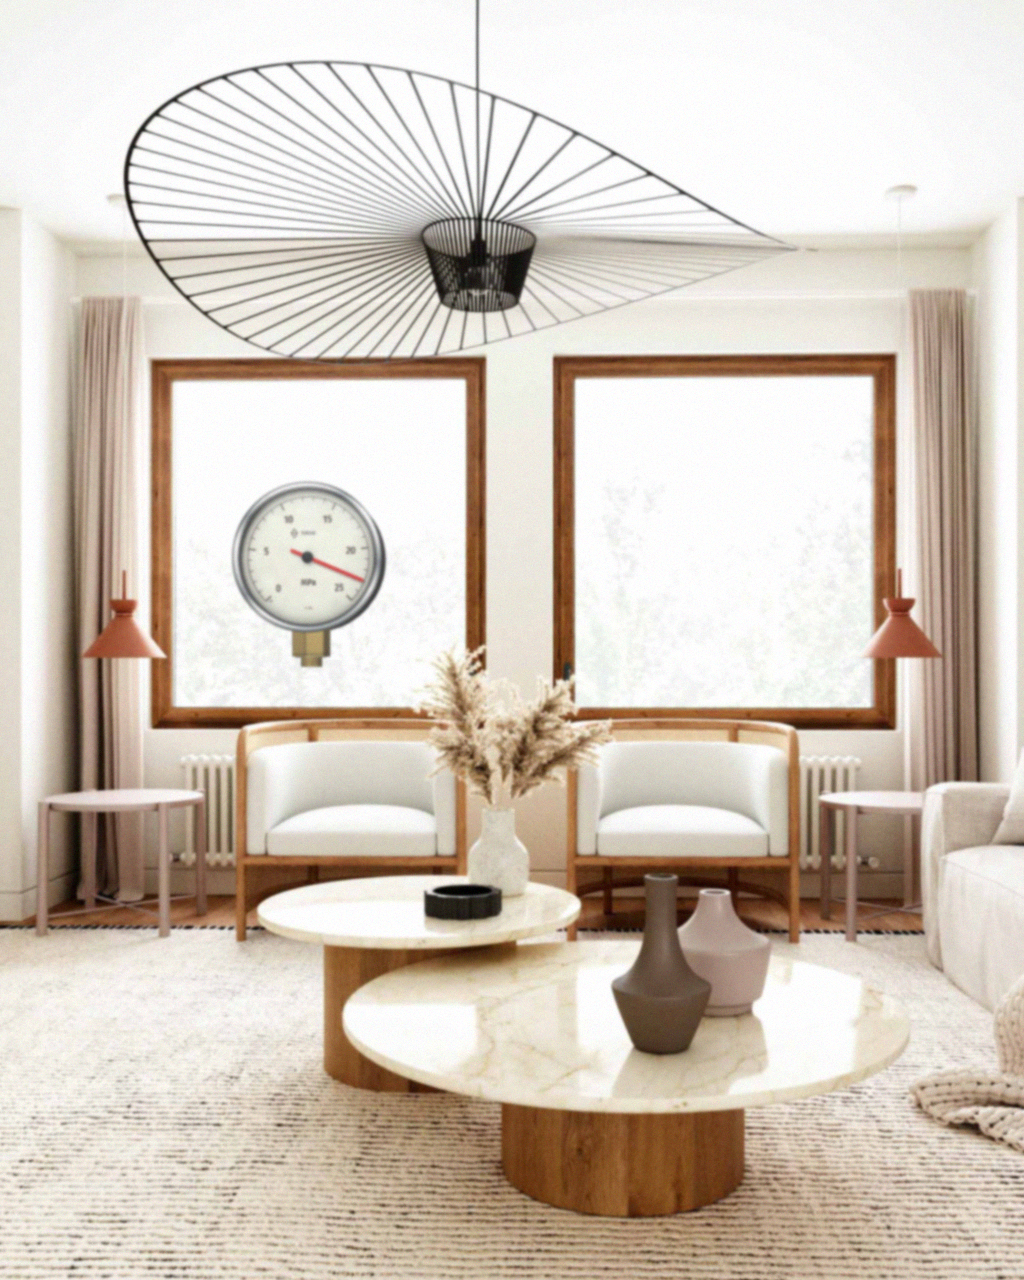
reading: 23 MPa
